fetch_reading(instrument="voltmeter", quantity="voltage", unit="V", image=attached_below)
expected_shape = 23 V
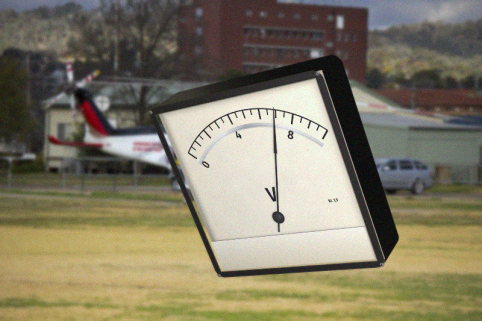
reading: 7 V
